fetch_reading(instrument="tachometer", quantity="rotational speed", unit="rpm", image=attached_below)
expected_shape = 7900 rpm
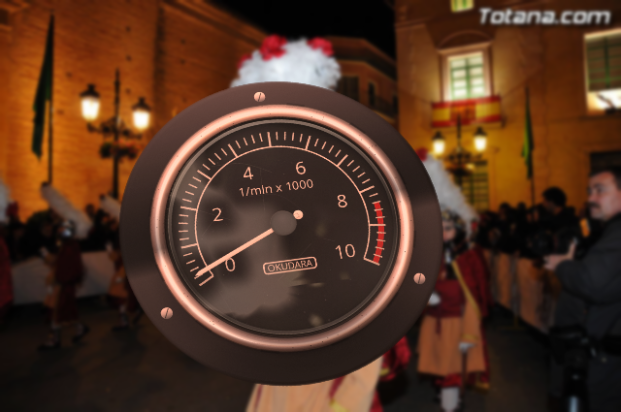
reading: 200 rpm
